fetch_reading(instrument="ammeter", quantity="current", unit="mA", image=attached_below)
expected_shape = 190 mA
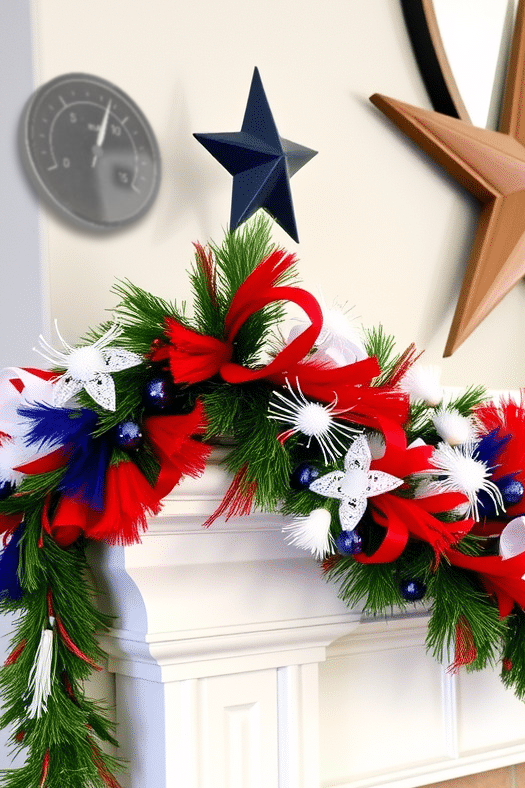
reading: 8.5 mA
